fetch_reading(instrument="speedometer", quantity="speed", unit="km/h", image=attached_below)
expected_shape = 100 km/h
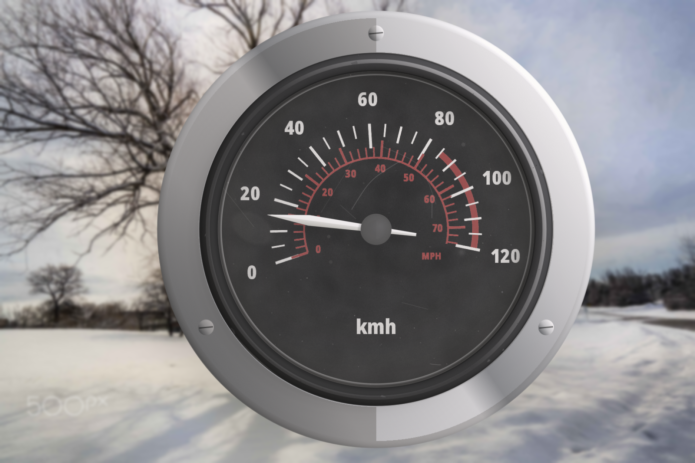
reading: 15 km/h
